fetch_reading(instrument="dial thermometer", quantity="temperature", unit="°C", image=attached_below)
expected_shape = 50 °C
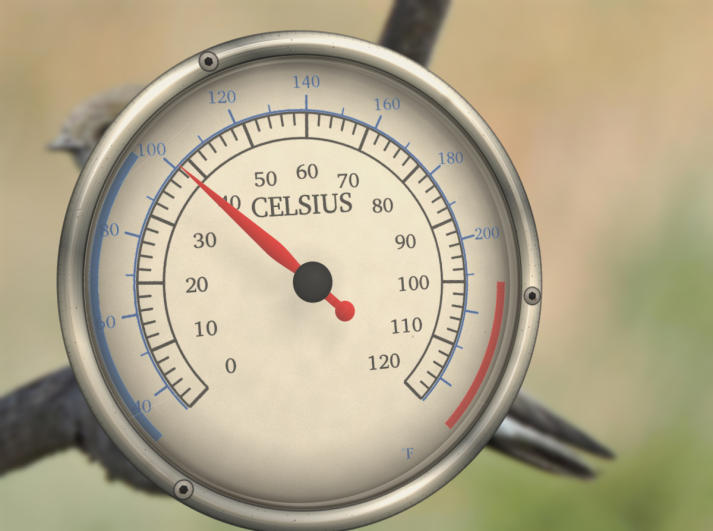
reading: 38 °C
